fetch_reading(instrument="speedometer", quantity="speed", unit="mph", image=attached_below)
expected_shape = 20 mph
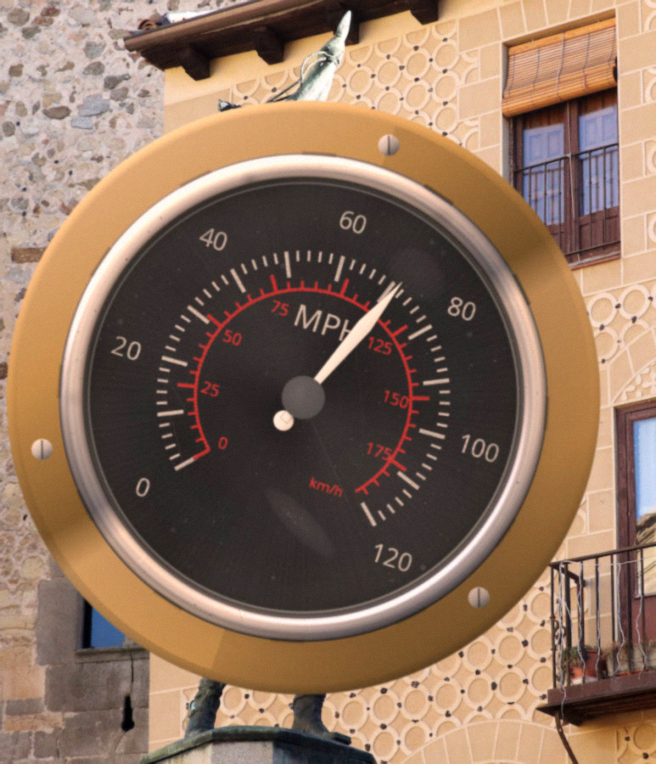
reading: 71 mph
